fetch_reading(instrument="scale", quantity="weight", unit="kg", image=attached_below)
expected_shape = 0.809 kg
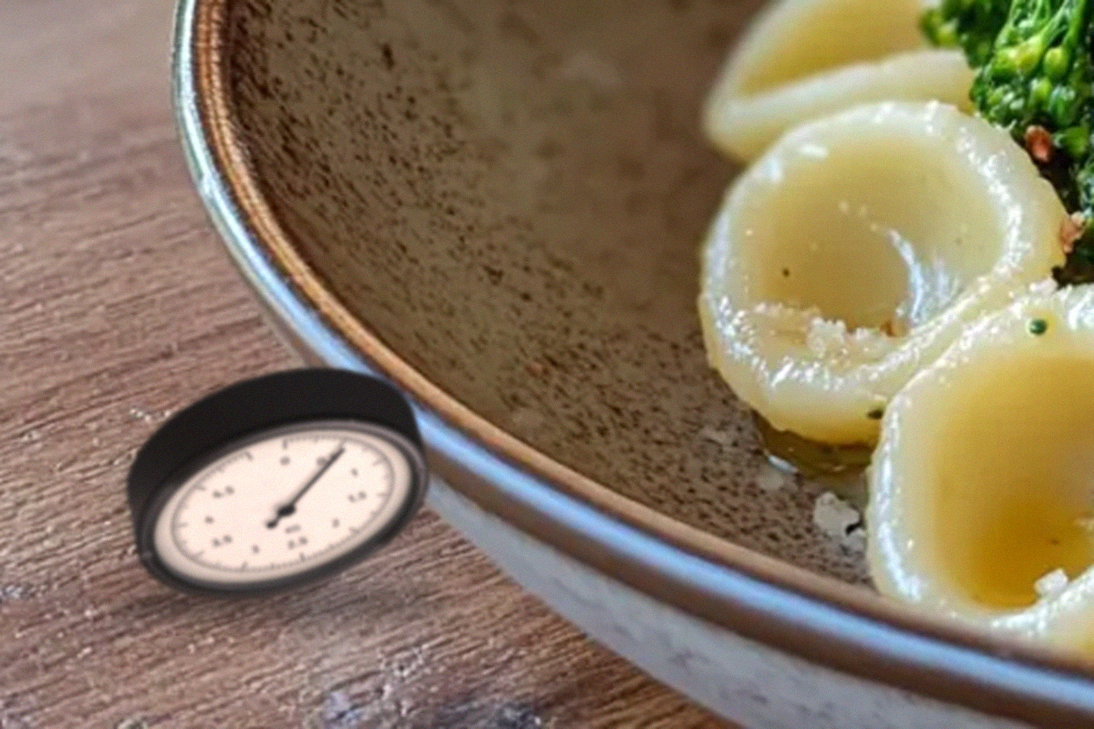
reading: 0.5 kg
